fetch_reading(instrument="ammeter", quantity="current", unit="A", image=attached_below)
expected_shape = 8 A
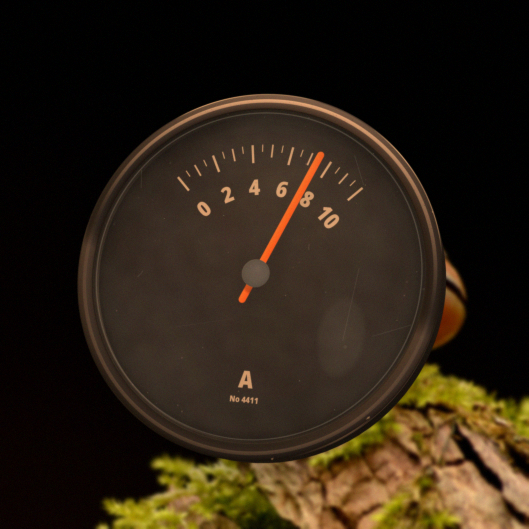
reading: 7.5 A
